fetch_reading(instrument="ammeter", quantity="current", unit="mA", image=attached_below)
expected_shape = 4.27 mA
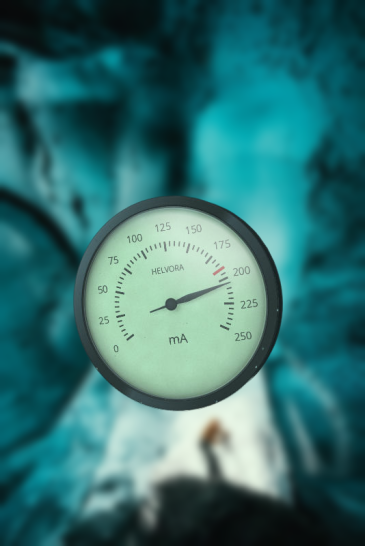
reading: 205 mA
